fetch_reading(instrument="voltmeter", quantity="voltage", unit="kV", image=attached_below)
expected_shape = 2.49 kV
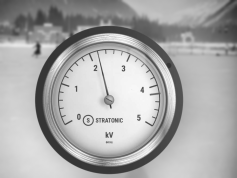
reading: 2.2 kV
